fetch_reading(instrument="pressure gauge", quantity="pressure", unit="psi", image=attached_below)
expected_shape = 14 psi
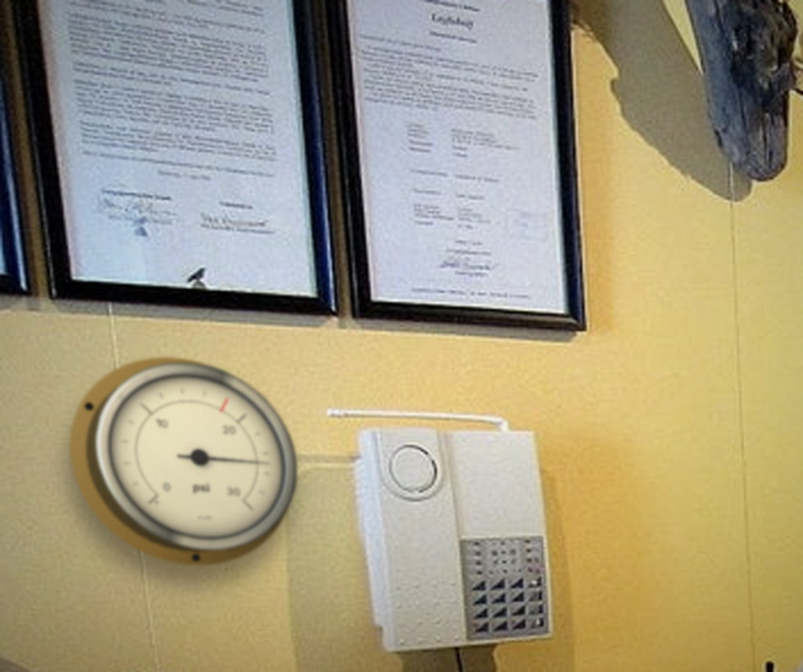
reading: 25 psi
